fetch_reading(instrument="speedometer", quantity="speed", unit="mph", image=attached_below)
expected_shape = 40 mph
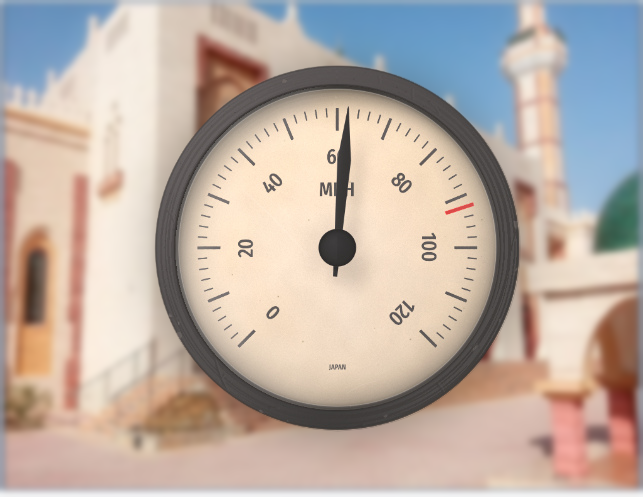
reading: 62 mph
